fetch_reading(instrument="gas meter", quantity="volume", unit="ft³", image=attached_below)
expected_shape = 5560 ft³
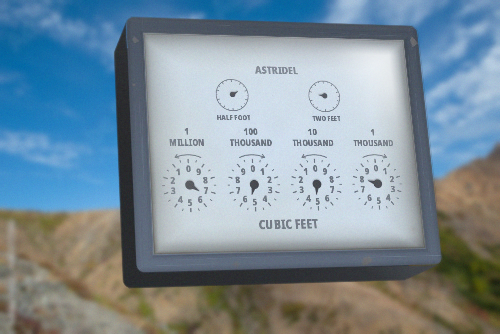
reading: 654800 ft³
